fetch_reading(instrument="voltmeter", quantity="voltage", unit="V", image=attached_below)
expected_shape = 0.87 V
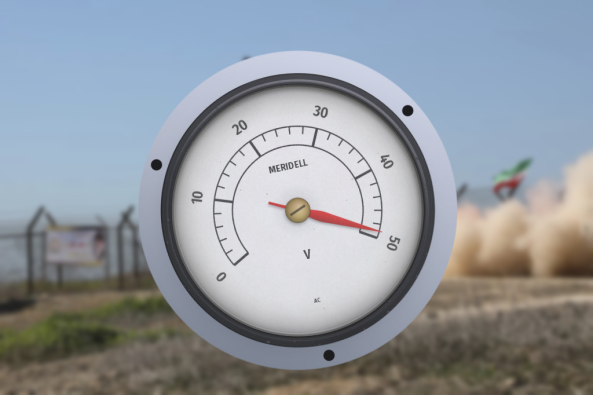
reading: 49 V
